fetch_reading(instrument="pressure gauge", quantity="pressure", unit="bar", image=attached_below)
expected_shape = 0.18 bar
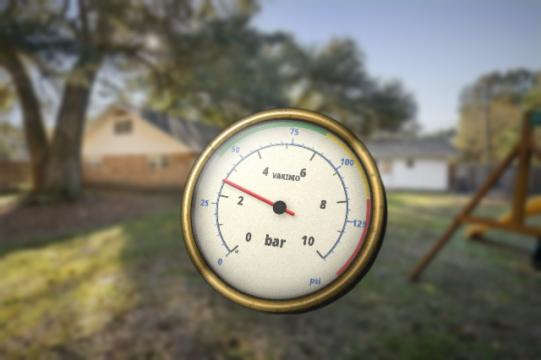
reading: 2.5 bar
